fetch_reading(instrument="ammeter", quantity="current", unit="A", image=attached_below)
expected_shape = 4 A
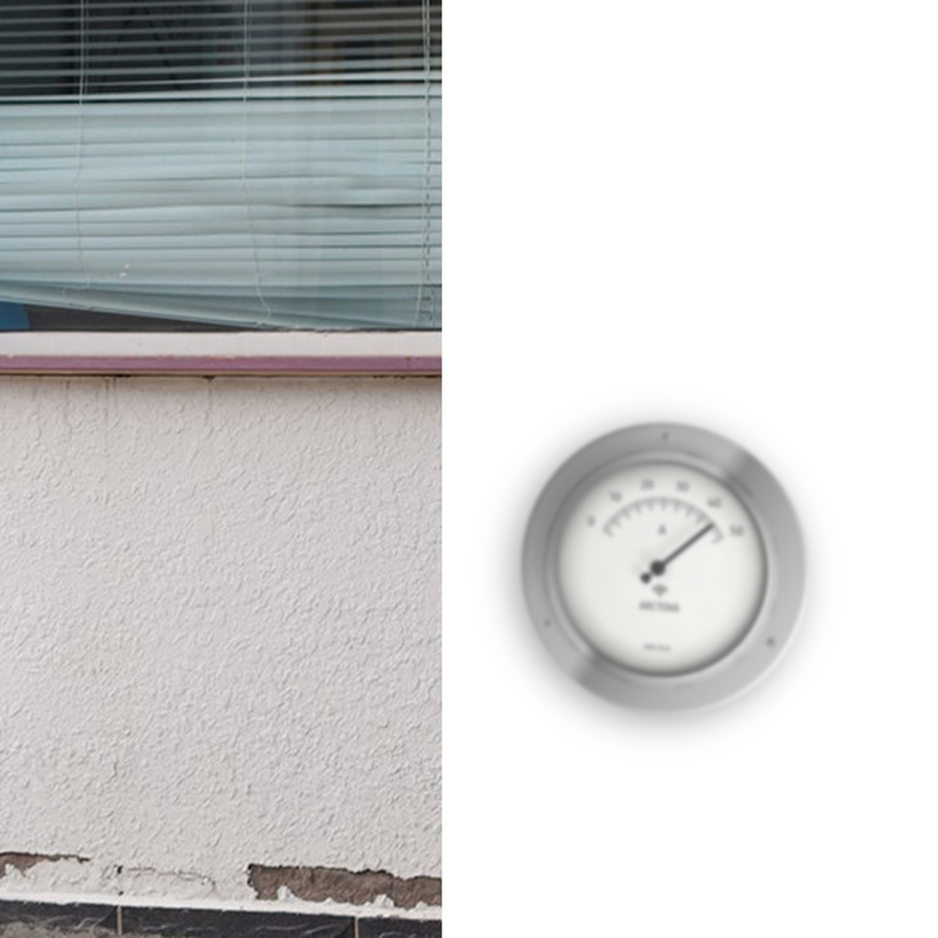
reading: 45 A
